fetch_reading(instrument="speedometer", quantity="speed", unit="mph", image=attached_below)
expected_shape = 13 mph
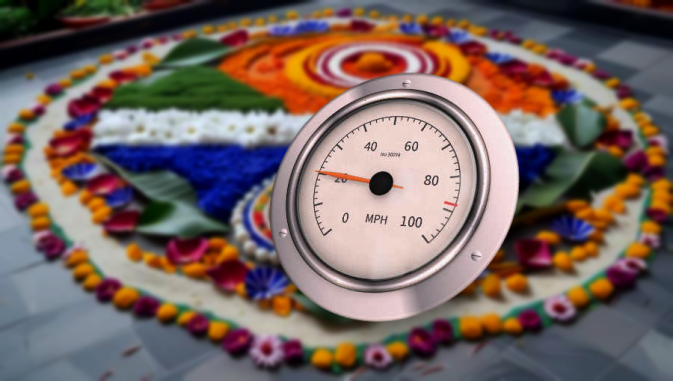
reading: 20 mph
